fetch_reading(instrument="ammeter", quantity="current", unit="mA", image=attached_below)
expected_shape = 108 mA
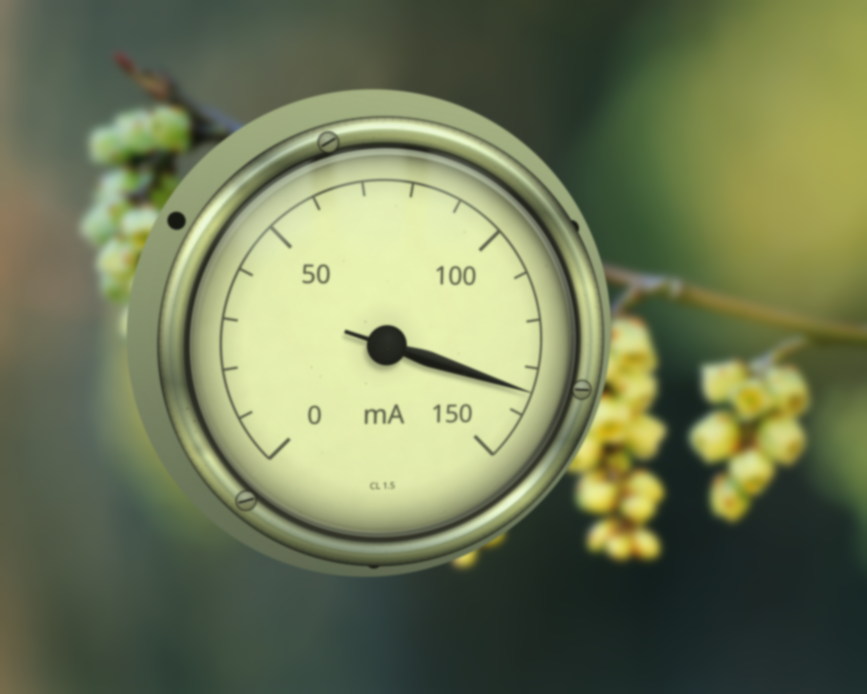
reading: 135 mA
